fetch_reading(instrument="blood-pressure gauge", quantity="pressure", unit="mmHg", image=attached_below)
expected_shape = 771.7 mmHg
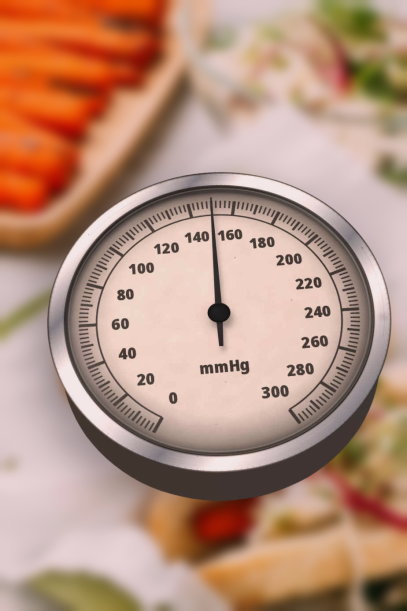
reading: 150 mmHg
